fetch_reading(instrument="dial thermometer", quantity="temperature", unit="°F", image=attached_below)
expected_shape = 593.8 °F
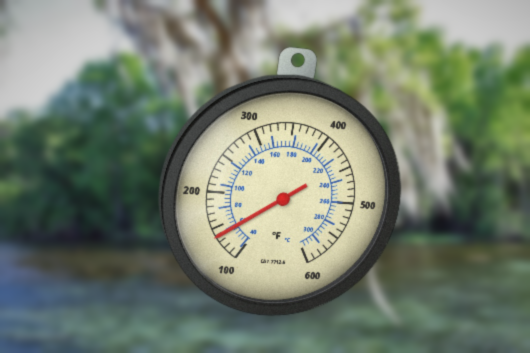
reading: 140 °F
